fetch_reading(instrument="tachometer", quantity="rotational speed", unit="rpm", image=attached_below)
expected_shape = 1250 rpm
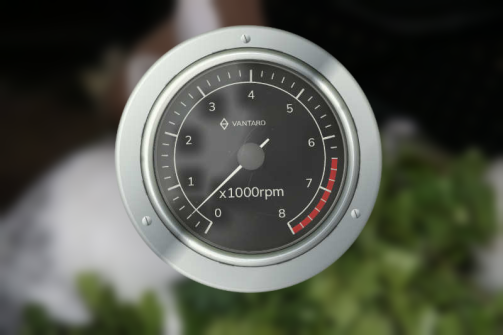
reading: 400 rpm
